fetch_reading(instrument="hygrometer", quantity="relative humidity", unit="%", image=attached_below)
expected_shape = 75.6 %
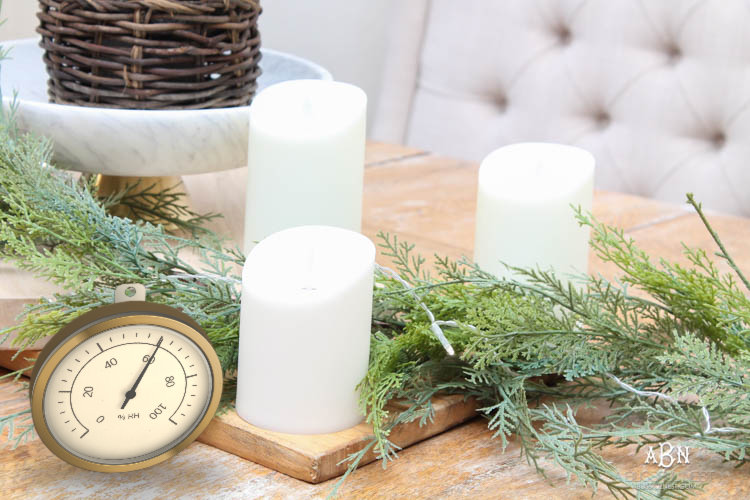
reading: 60 %
